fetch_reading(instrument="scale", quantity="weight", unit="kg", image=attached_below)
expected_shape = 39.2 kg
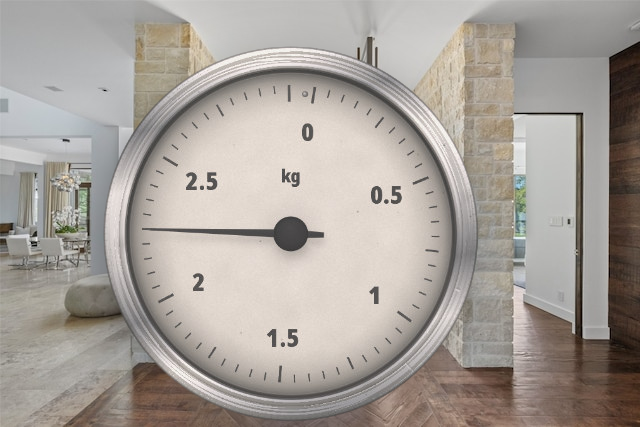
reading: 2.25 kg
